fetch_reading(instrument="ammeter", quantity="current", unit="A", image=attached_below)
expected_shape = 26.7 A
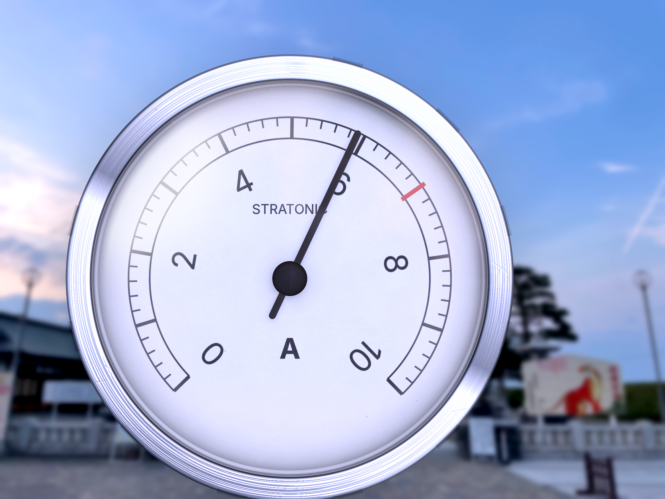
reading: 5.9 A
